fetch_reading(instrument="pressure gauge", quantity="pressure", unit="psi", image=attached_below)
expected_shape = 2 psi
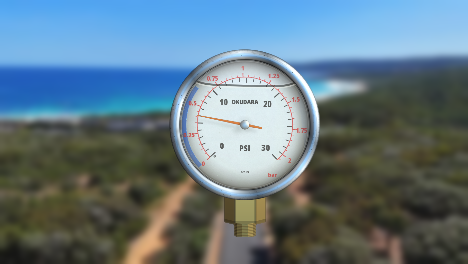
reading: 6 psi
